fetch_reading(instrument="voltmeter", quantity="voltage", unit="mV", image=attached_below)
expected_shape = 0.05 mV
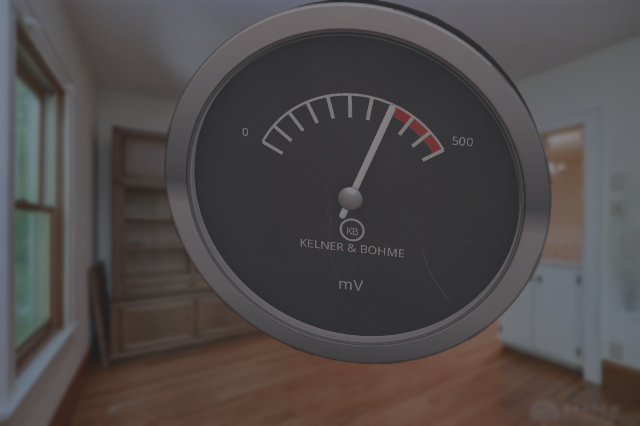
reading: 350 mV
